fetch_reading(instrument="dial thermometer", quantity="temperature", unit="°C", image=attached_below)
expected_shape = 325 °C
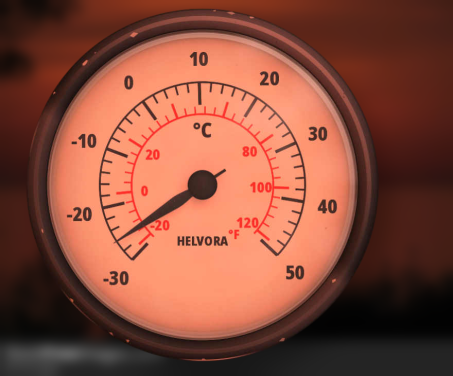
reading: -26 °C
